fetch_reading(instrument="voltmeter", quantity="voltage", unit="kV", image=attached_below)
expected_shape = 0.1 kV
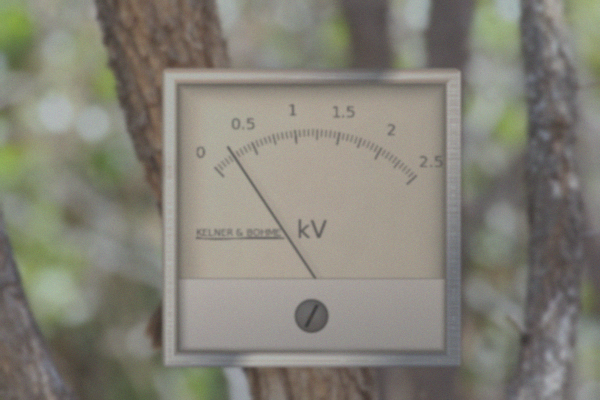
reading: 0.25 kV
